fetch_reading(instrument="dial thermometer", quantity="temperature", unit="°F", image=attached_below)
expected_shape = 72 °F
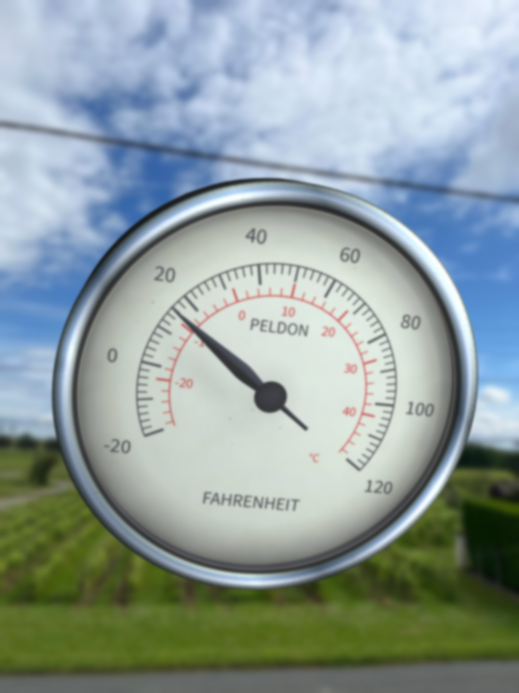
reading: 16 °F
